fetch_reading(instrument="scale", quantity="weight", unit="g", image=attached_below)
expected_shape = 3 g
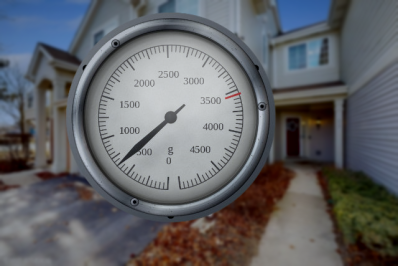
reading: 650 g
